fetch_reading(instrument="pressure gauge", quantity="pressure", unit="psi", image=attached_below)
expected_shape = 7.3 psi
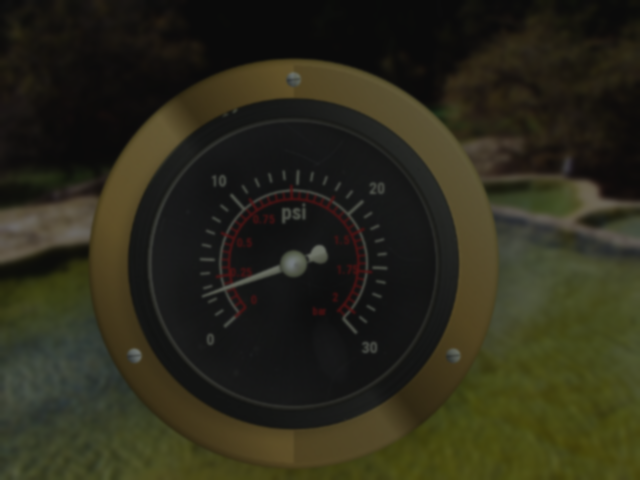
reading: 2.5 psi
